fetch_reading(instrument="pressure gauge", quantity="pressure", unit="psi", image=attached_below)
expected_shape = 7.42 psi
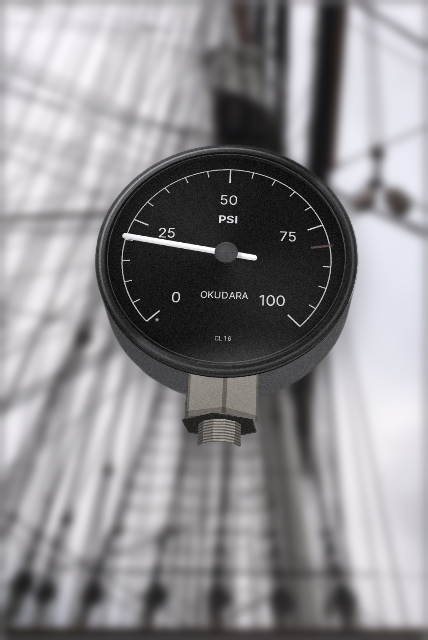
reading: 20 psi
